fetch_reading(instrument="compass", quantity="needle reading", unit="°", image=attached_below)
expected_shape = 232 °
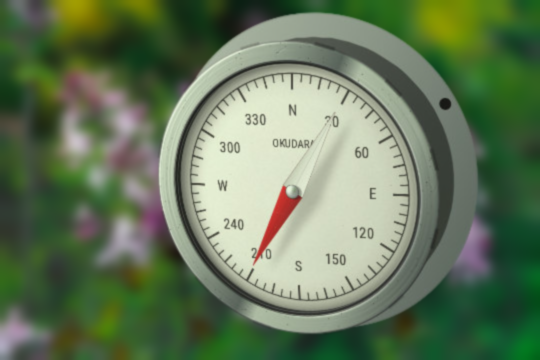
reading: 210 °
